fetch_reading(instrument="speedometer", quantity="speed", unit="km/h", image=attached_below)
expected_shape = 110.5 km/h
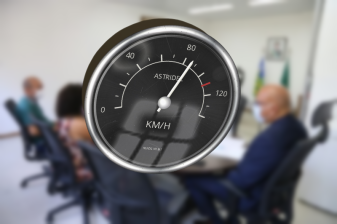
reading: 85 km/h
